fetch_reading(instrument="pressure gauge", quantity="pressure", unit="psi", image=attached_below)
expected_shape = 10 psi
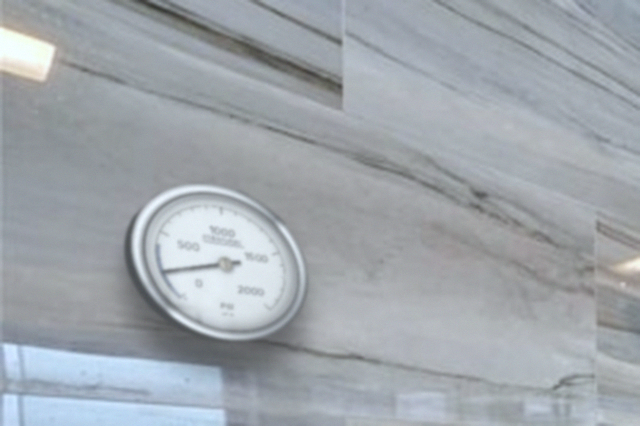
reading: 200 psi
